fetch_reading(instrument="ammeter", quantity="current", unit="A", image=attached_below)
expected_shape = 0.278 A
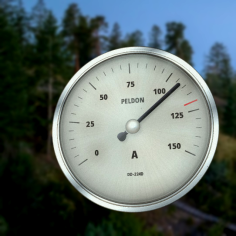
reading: 107.5 A
